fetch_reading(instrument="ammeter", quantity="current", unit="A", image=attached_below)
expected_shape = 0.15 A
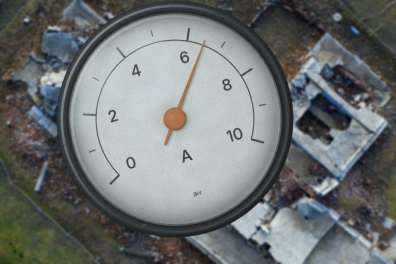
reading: 6.5 A
